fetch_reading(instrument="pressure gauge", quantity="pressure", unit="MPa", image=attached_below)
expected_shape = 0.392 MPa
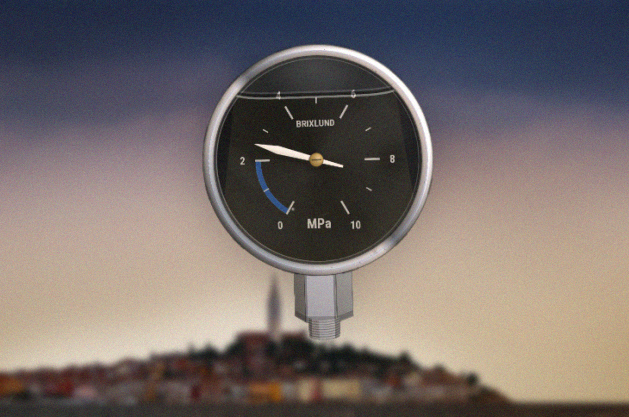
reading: 2.5 MPa
